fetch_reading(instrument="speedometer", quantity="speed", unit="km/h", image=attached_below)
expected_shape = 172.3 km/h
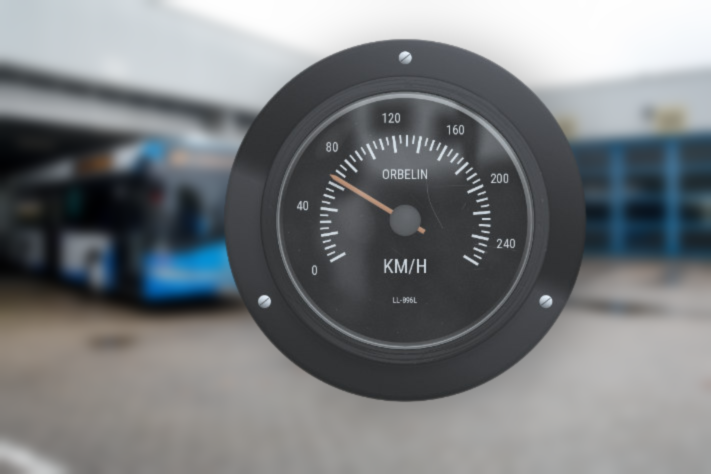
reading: 65 km/h
